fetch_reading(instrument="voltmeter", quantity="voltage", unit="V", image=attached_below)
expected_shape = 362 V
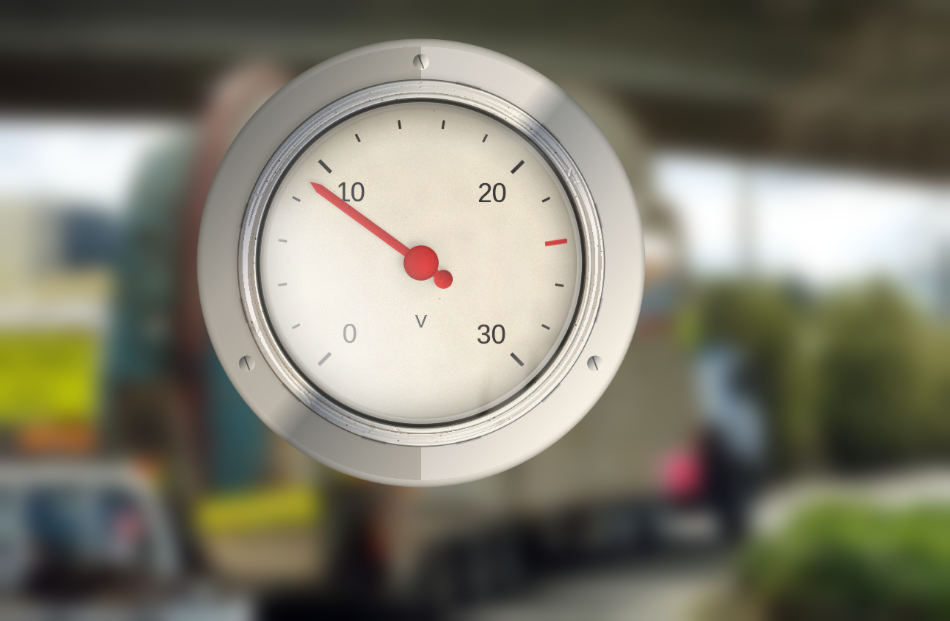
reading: 9 V
